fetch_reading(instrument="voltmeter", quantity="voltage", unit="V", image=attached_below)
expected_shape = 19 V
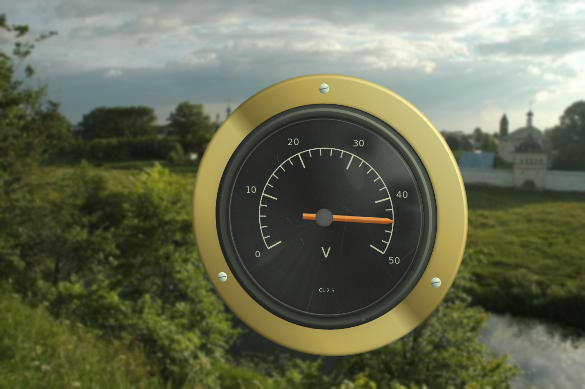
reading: 44 V
